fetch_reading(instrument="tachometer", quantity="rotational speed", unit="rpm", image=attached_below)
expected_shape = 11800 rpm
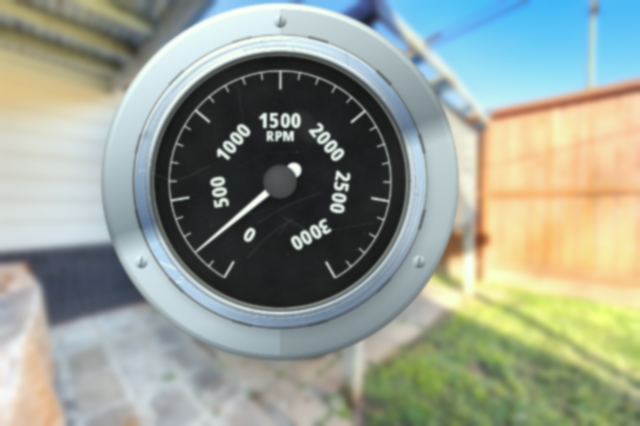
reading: 200 rpm
